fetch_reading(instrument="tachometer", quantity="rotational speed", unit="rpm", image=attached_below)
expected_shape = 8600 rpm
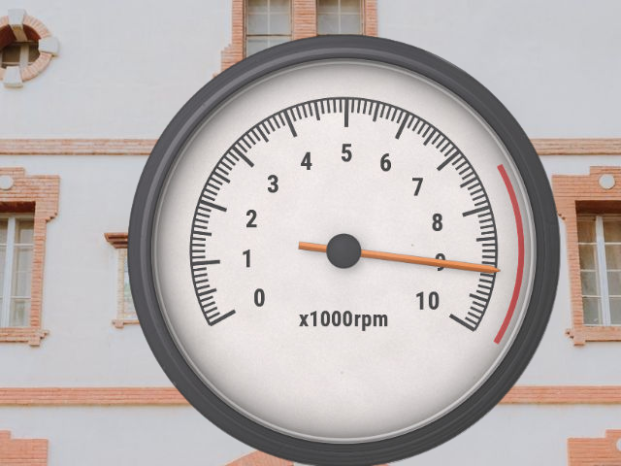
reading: 9000 rpm
